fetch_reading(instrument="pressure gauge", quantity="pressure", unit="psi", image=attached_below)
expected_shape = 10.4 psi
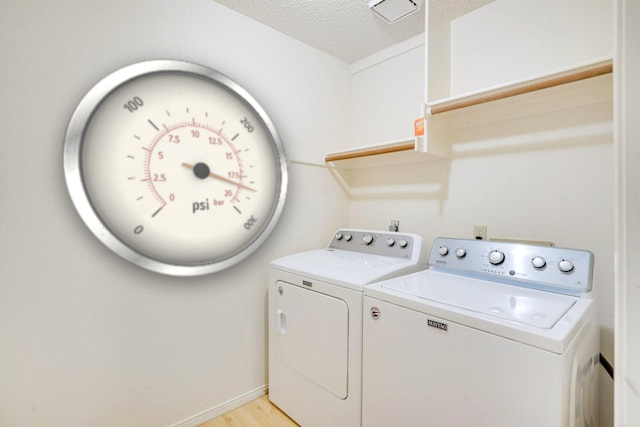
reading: 270 psi
